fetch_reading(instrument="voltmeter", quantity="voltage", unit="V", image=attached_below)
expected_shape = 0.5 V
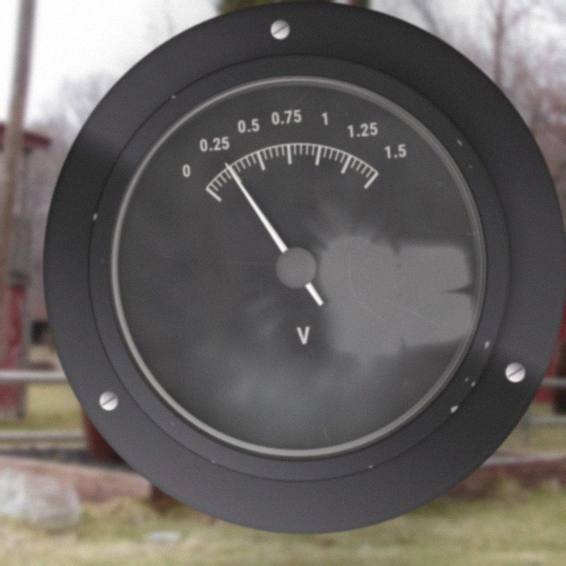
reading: 0.25 V
